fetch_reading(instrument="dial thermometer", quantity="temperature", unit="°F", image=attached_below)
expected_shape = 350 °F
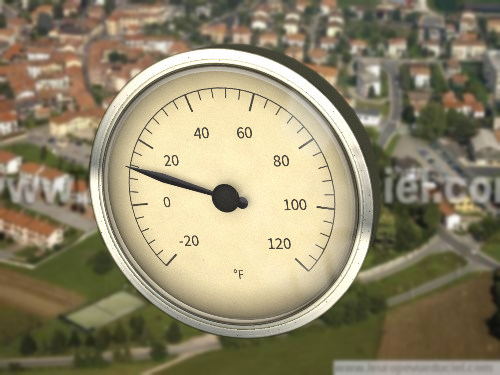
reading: 12 °F
